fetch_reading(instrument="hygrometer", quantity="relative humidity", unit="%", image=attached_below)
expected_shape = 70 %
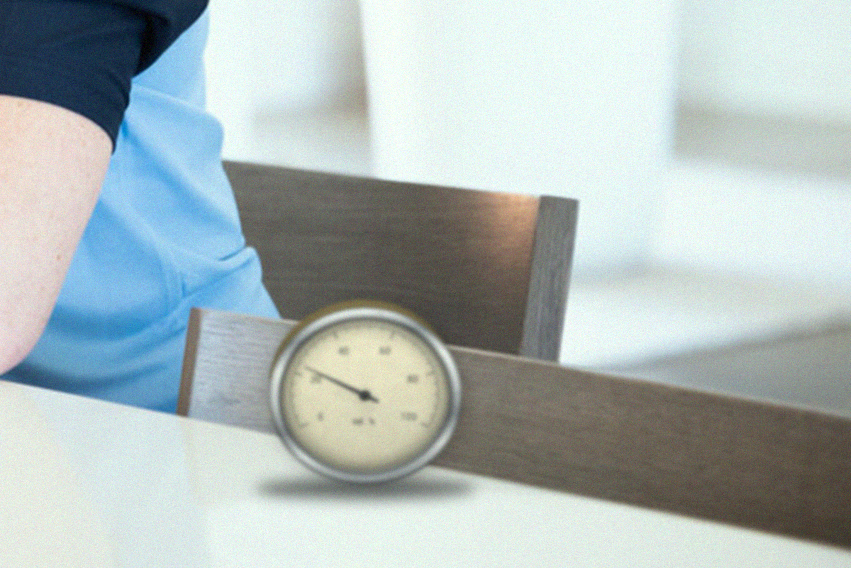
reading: 24 %
